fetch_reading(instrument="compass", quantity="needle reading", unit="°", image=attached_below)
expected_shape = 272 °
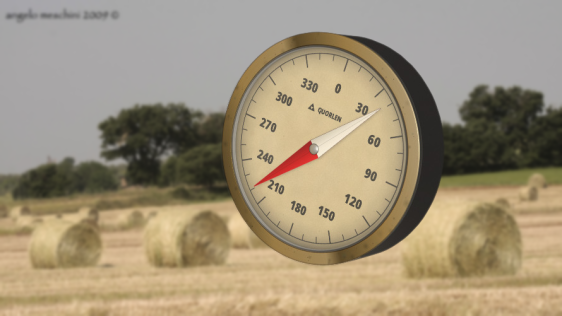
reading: 220 °
